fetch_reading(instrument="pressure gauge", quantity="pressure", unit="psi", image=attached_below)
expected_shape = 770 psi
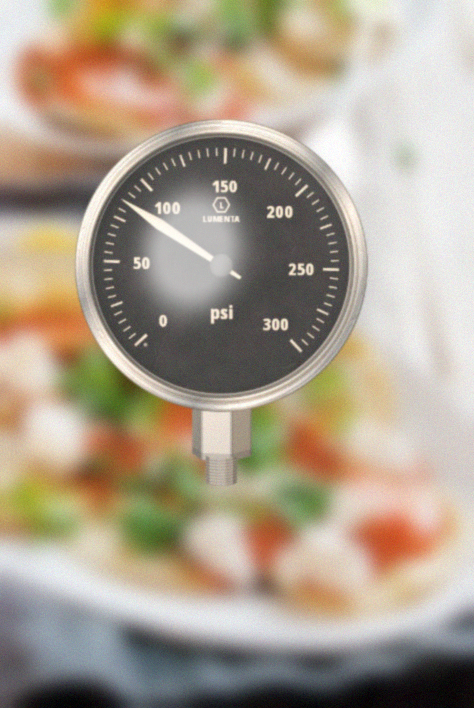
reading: 85 psi
